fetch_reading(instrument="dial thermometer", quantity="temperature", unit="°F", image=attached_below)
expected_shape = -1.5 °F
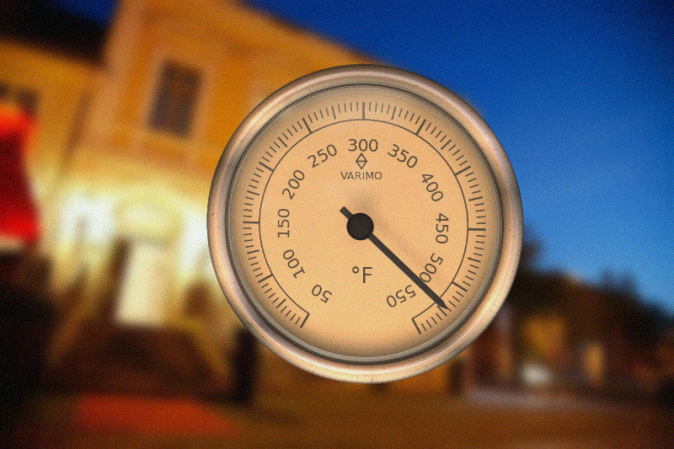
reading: 520 °F
